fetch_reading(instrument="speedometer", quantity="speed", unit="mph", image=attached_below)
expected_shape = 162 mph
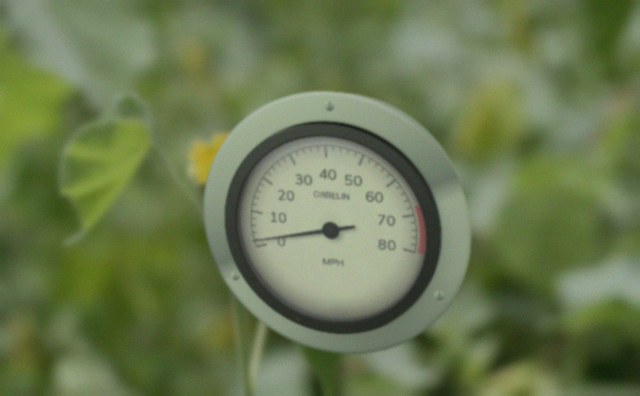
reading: 2 mph
